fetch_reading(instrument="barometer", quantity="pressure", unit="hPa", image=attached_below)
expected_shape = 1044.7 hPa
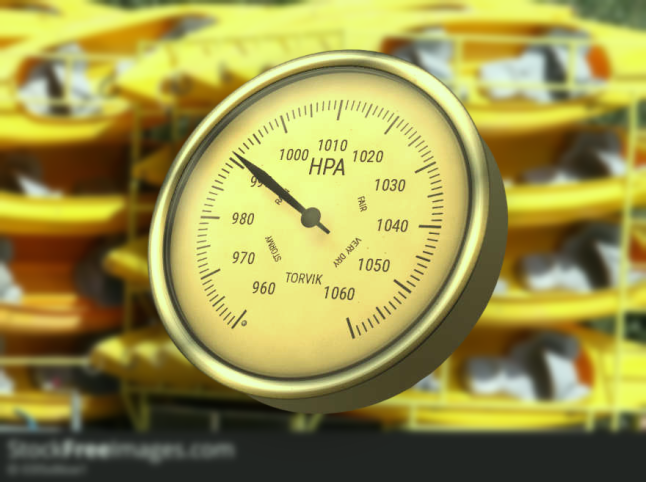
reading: 991 hPa
